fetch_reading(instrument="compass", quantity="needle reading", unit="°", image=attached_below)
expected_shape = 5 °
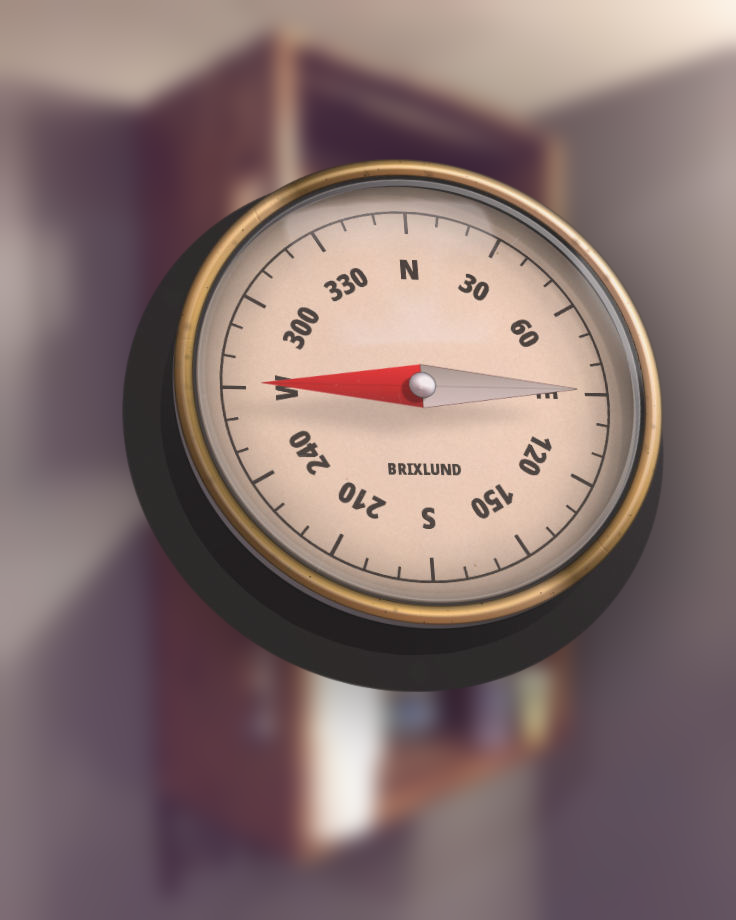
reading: 270 °
